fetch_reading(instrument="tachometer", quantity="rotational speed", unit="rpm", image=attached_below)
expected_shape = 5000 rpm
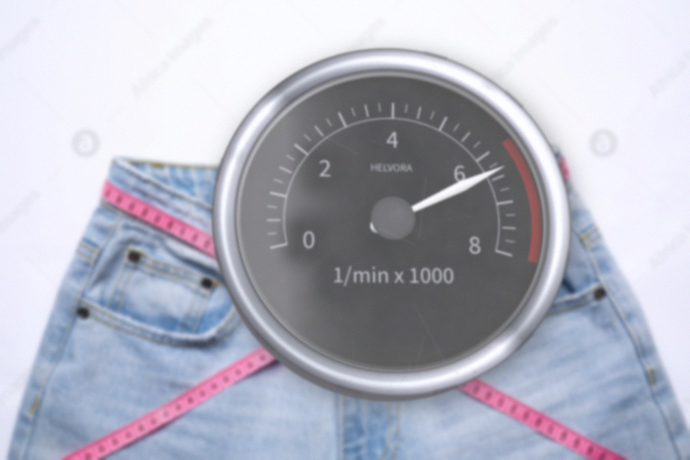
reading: 6375 rpm
